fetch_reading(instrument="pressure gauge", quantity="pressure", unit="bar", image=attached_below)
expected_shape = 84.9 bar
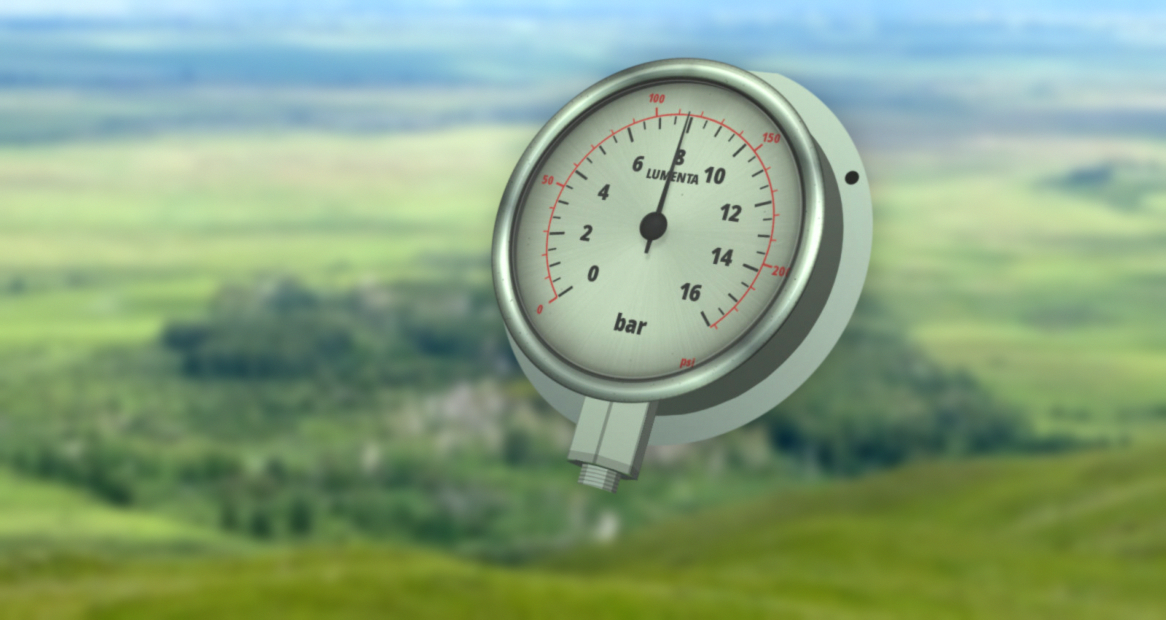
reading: 8 bar
